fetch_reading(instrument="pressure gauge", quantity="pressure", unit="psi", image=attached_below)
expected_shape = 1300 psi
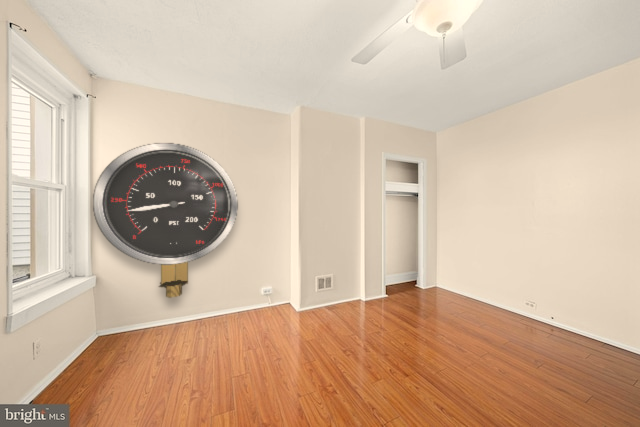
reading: 25 psi
